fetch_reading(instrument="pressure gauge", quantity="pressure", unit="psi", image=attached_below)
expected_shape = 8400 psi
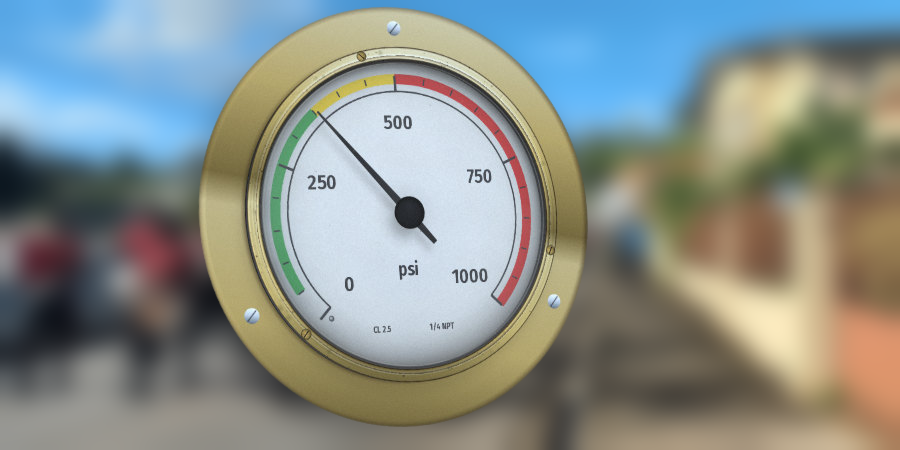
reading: 350 psi
